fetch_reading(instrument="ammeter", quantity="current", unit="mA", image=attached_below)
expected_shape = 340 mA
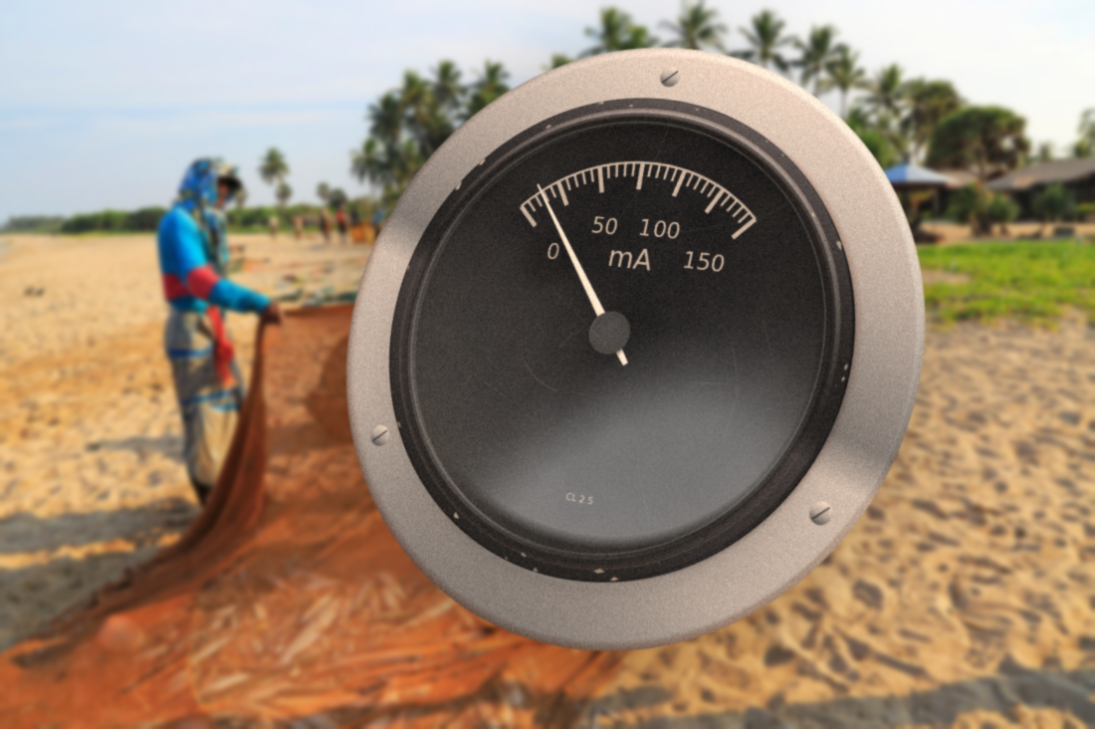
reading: 15 mA
